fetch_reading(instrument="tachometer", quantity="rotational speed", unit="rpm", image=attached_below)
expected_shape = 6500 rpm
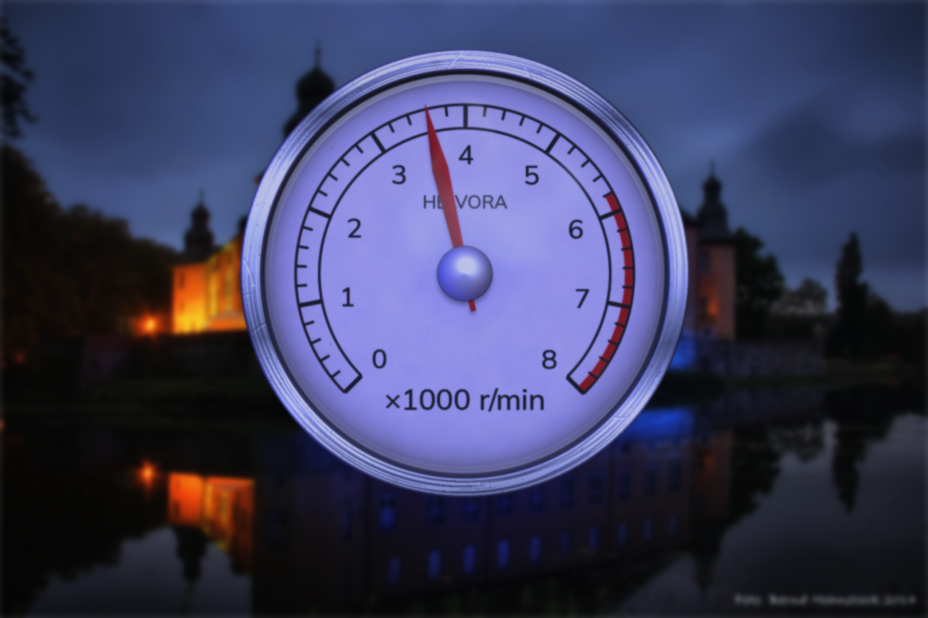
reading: 3600 rpm
